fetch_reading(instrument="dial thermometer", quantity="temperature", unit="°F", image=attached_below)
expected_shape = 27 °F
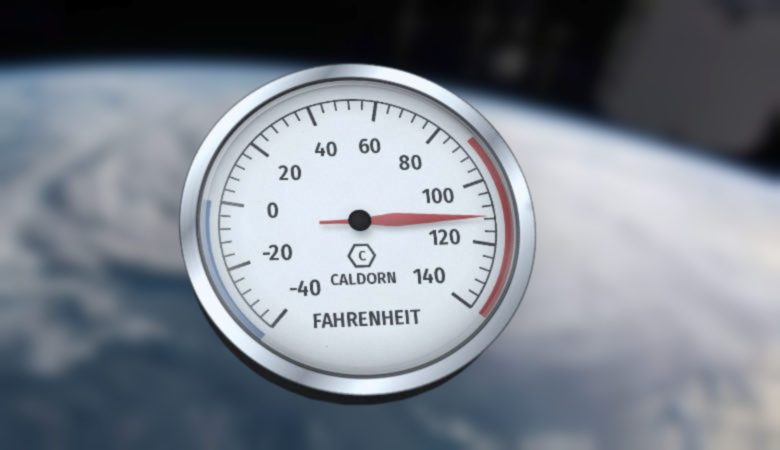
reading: 112 °F
